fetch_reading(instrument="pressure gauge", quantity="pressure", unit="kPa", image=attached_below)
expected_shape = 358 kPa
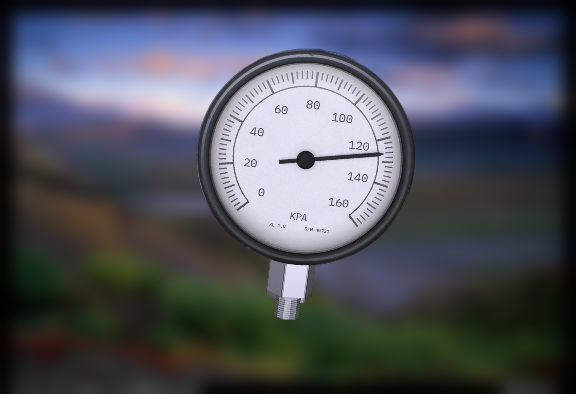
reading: 126 kPa
